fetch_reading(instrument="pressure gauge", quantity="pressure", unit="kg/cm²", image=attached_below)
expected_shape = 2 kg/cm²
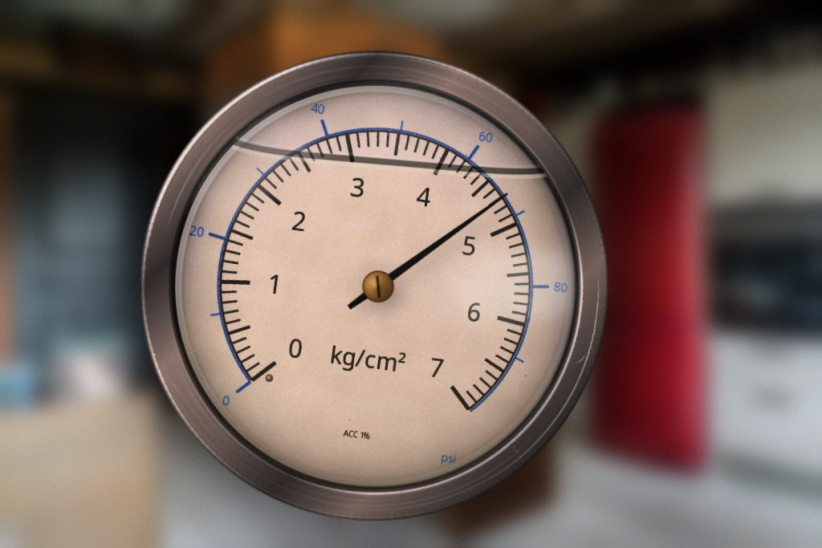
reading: 4.7 kg/cm²
